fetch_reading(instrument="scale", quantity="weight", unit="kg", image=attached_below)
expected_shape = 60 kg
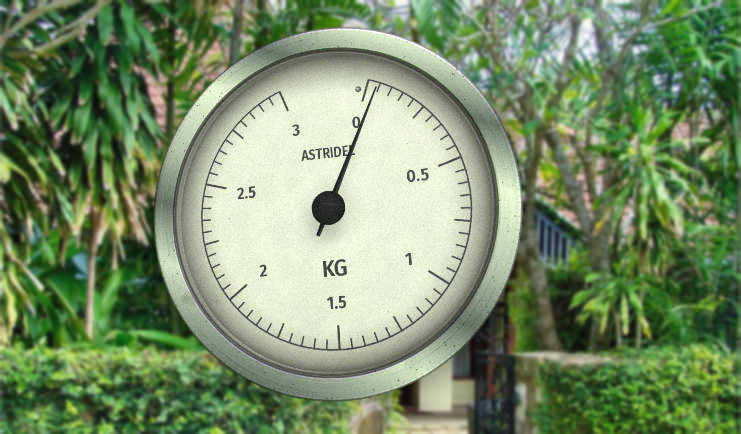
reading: 0.05 kg
